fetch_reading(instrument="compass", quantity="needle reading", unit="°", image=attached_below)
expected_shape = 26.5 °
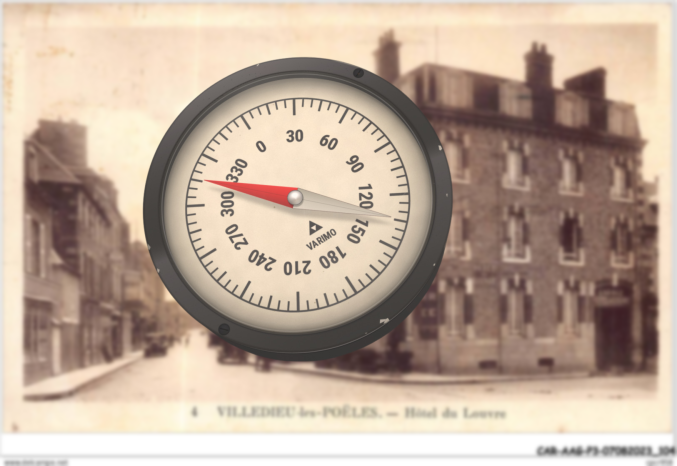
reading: 315 °
